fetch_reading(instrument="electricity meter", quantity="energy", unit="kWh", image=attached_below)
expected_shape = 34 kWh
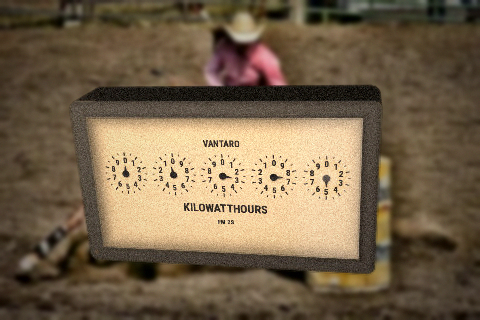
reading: 275 kWh
